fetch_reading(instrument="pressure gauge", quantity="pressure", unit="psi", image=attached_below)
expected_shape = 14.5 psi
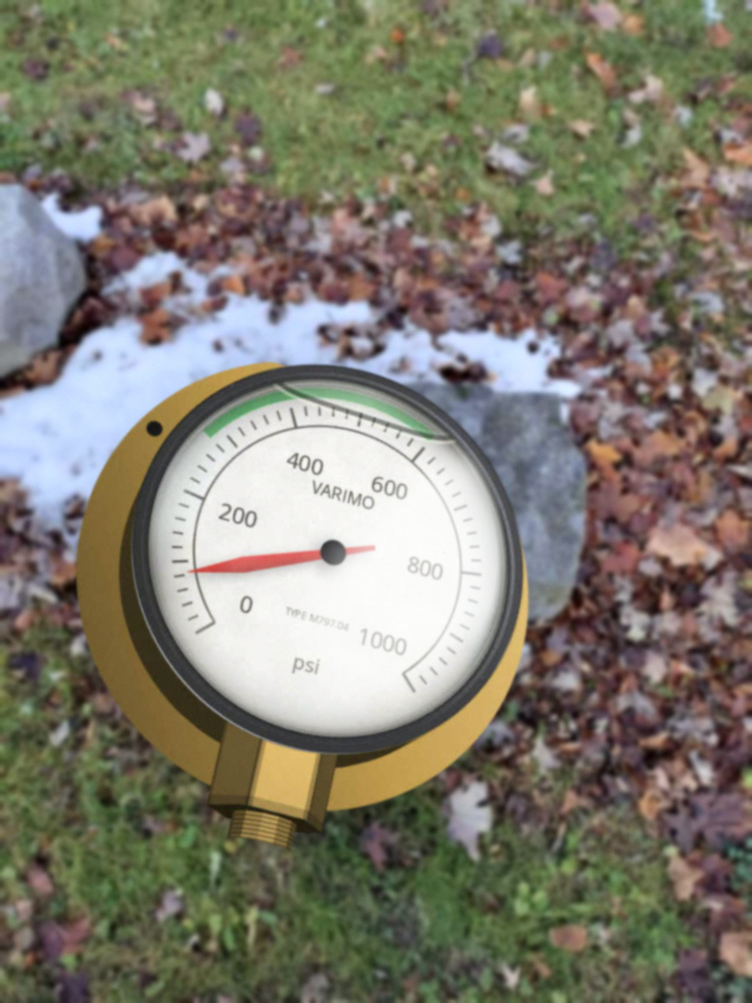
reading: 80 psi
